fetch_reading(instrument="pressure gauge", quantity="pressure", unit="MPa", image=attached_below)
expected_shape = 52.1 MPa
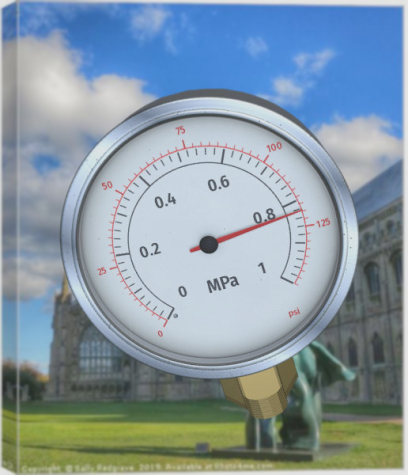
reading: 0.82 MPa
